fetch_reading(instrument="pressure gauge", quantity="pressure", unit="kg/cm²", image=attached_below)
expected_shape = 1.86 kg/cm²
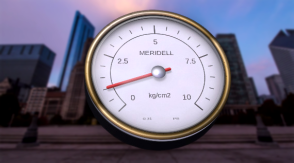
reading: 1 kg/cm²
